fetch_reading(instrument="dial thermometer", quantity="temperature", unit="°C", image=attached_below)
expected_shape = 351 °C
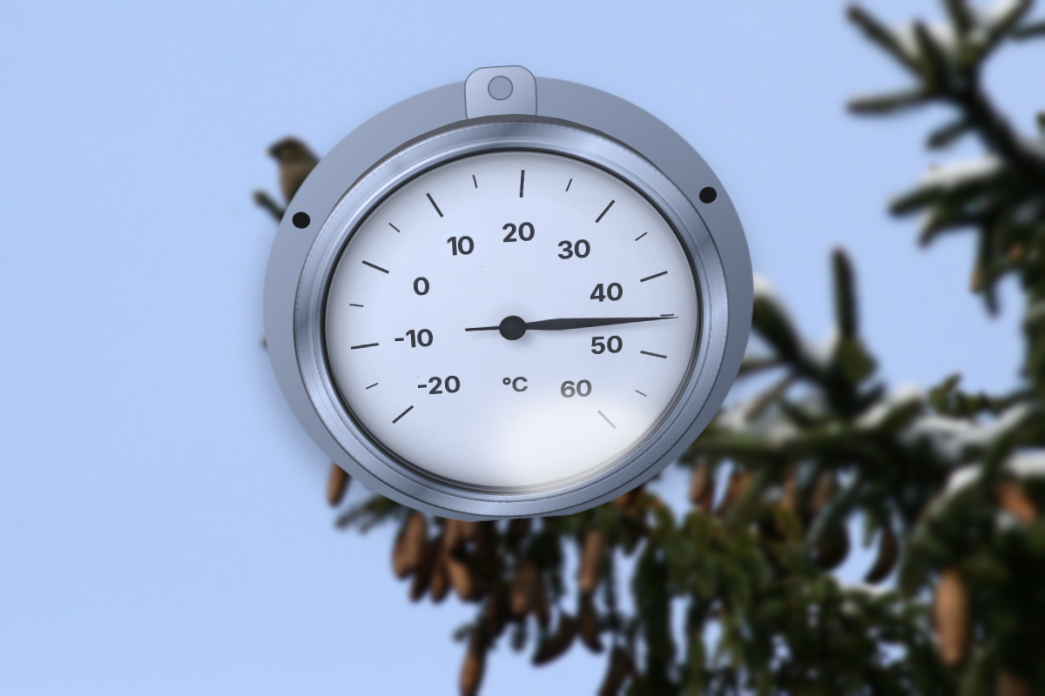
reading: 45 °C
